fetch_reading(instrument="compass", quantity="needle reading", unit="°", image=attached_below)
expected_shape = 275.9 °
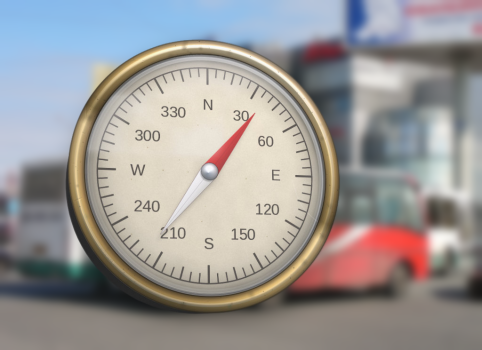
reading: 37.5 °
